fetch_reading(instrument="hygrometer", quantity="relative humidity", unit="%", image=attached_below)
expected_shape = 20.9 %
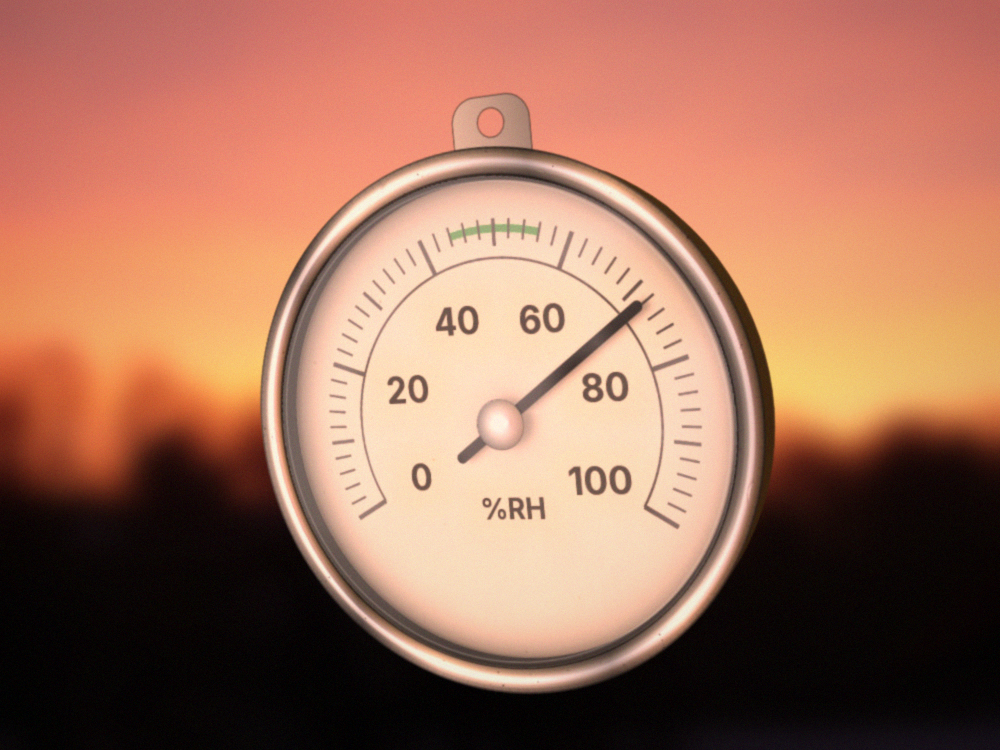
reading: 72 %
